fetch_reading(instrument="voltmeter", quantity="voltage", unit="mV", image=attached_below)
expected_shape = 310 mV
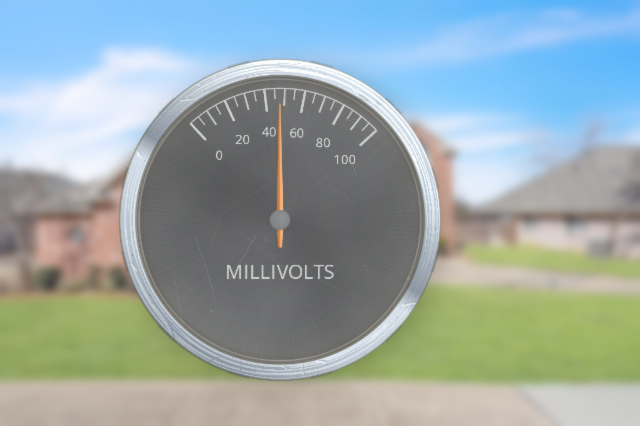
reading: 47.5 mV
